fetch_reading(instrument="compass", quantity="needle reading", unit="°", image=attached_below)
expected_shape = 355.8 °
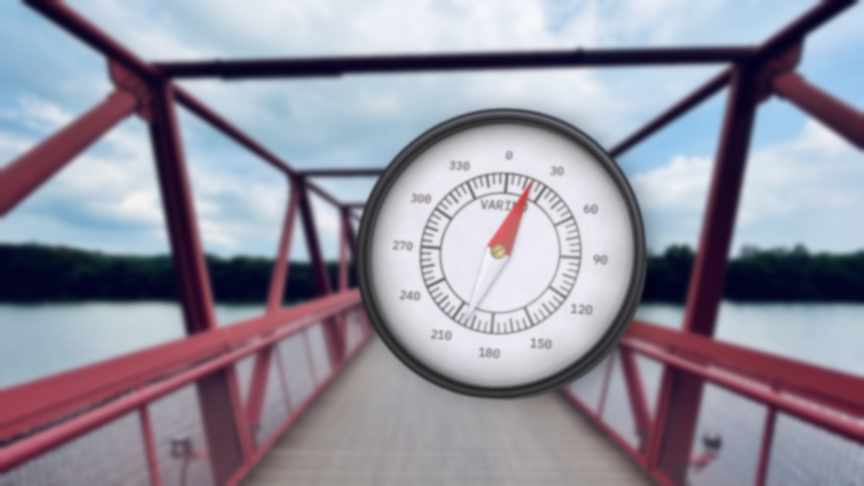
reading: 20 °
